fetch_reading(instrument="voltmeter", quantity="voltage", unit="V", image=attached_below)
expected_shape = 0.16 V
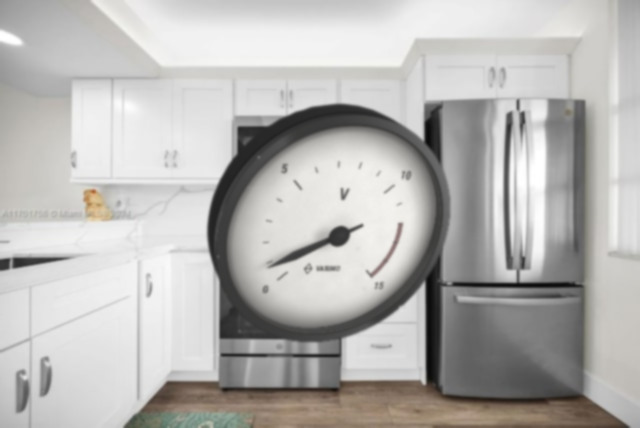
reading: 1 V
